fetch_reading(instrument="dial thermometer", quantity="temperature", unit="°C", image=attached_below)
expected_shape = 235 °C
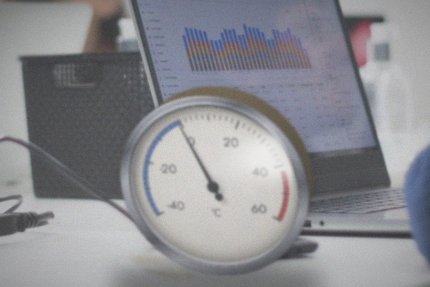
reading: 0 °C
